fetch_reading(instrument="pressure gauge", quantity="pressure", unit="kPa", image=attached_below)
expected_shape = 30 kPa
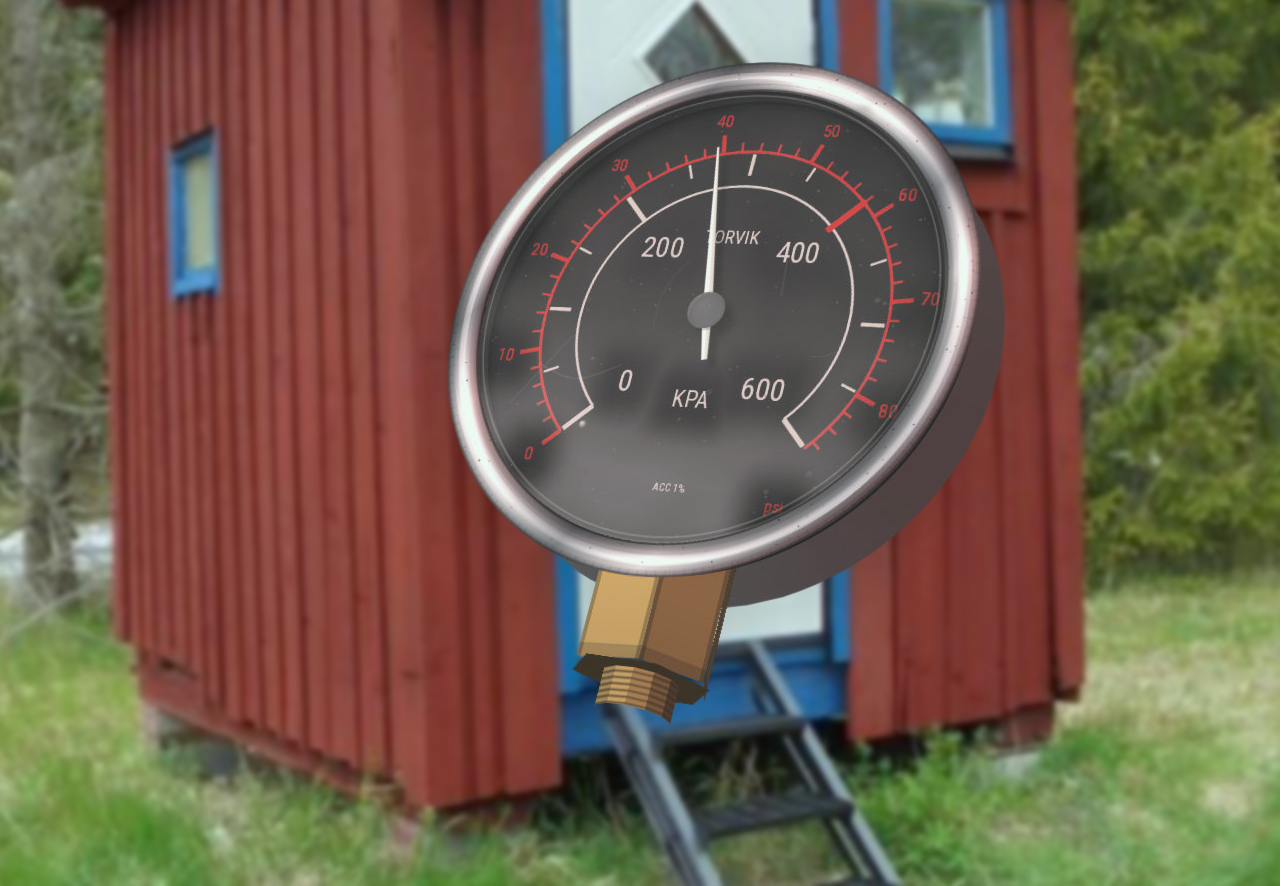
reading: 275 kPa
